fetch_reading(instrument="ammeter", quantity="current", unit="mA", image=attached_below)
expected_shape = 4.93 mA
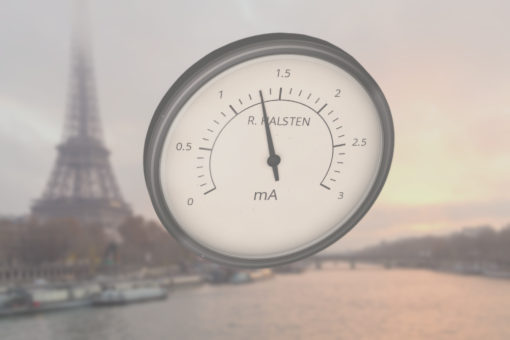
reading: 1.3 mA
